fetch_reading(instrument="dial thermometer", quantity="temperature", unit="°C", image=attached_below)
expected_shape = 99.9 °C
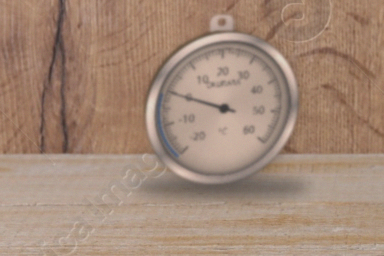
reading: 0 °C
